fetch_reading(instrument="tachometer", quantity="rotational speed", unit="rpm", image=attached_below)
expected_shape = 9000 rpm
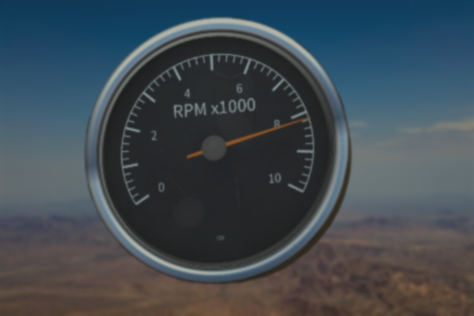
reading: 8200 rpm
